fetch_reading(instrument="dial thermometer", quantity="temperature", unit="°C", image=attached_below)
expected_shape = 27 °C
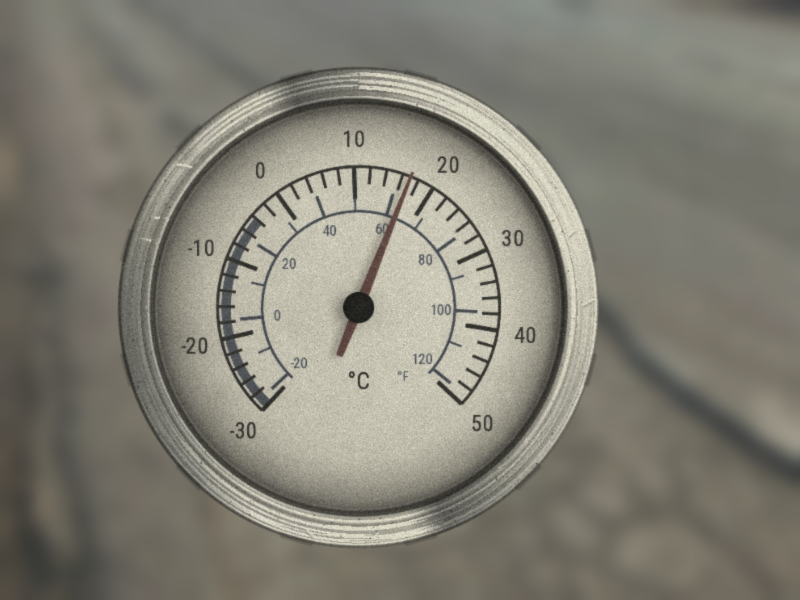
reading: 17 °C
